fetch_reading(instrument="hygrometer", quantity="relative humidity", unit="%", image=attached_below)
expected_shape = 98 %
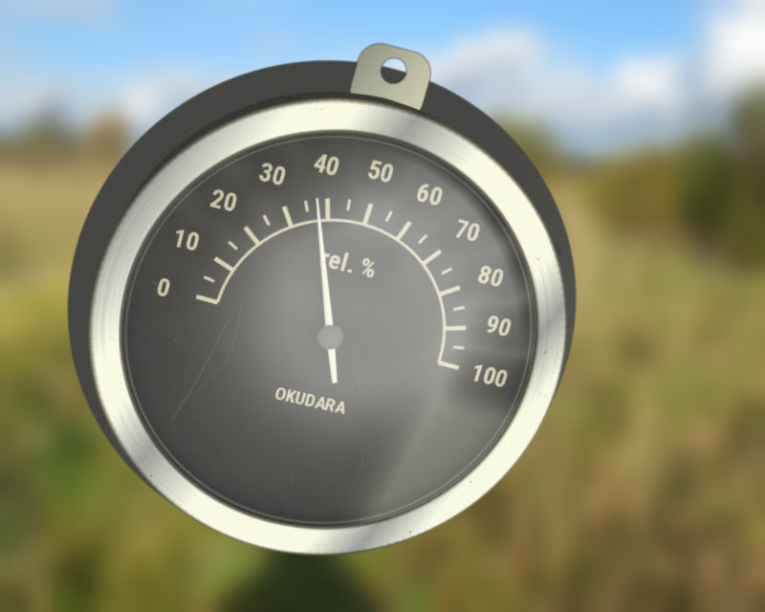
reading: 37.5 %
